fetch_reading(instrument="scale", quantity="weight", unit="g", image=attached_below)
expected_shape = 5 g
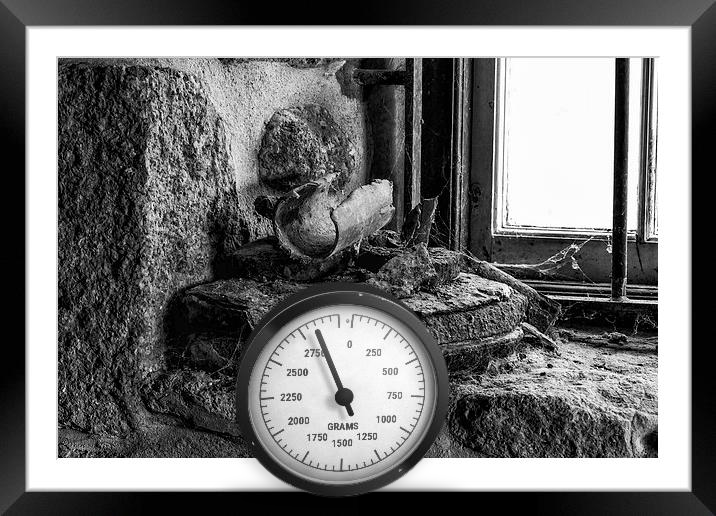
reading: 2850 g
